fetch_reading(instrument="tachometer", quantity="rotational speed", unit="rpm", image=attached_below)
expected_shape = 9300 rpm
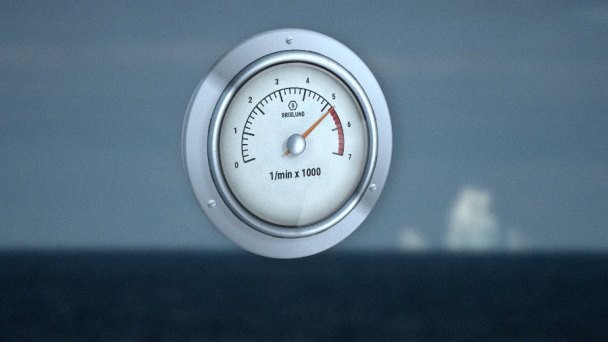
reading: 5200 rpm
